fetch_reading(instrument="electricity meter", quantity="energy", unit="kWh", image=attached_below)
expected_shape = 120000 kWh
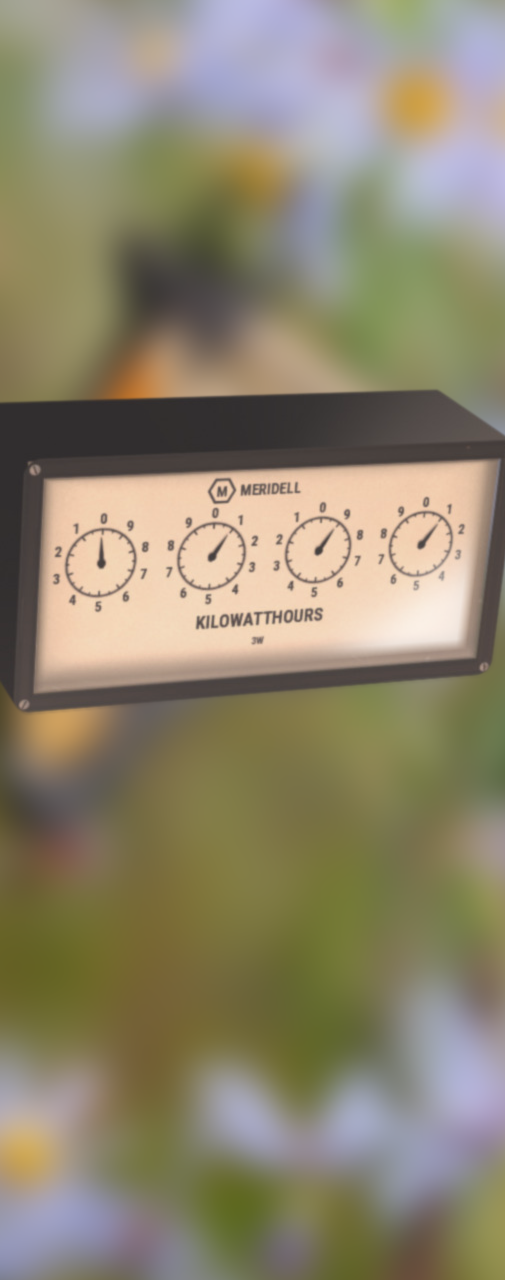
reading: 91 kWh
